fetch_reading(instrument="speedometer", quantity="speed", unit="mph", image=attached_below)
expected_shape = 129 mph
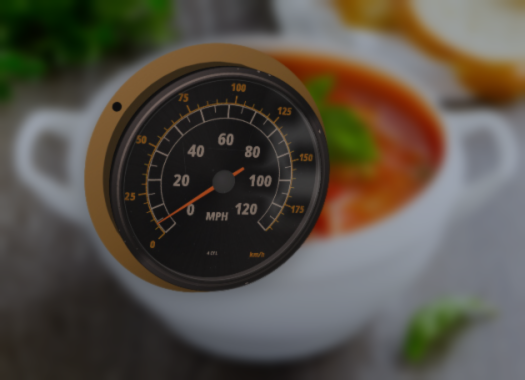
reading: 5 mph
